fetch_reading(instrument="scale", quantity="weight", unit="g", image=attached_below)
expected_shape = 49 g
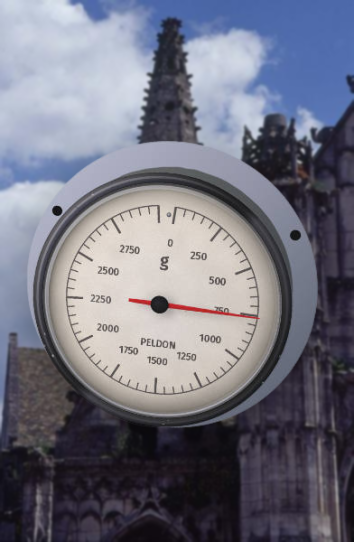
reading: 750 g
